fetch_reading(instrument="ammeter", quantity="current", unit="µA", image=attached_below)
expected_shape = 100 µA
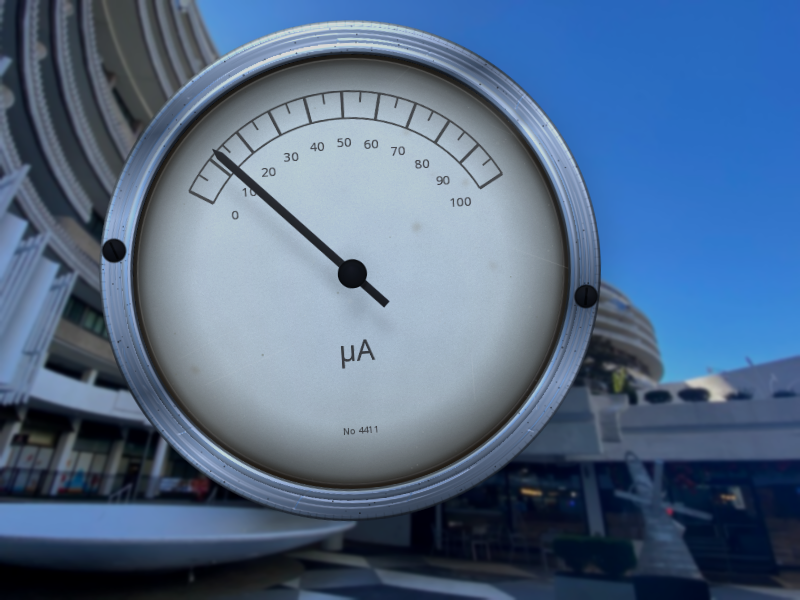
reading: 12.5 µA
